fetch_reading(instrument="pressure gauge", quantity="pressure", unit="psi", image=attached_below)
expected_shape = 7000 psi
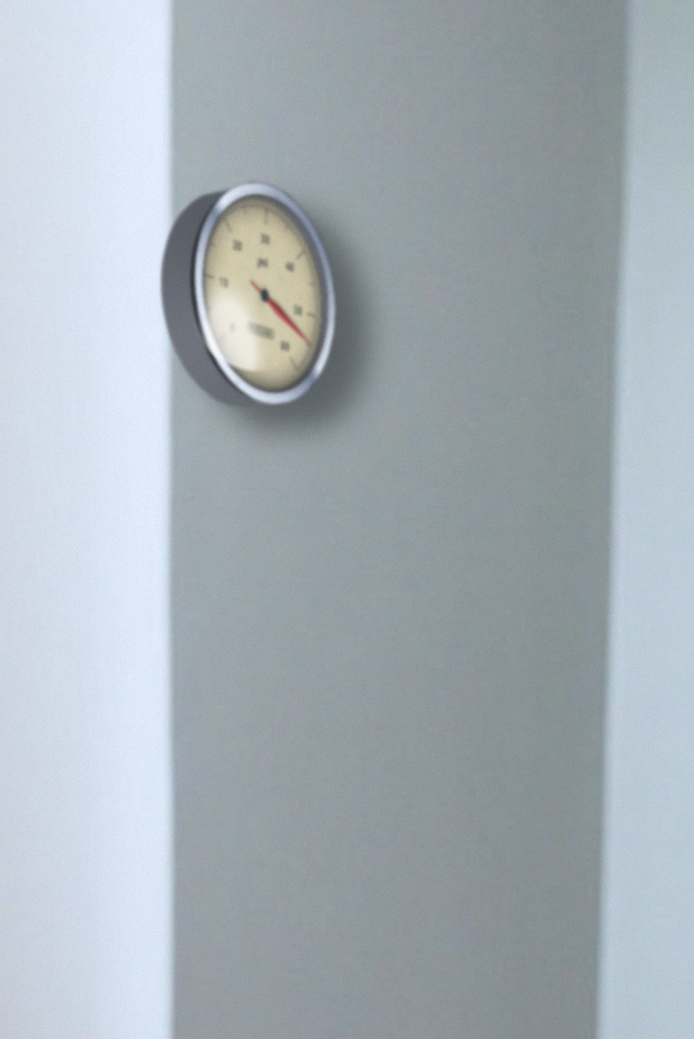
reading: 55 psi
